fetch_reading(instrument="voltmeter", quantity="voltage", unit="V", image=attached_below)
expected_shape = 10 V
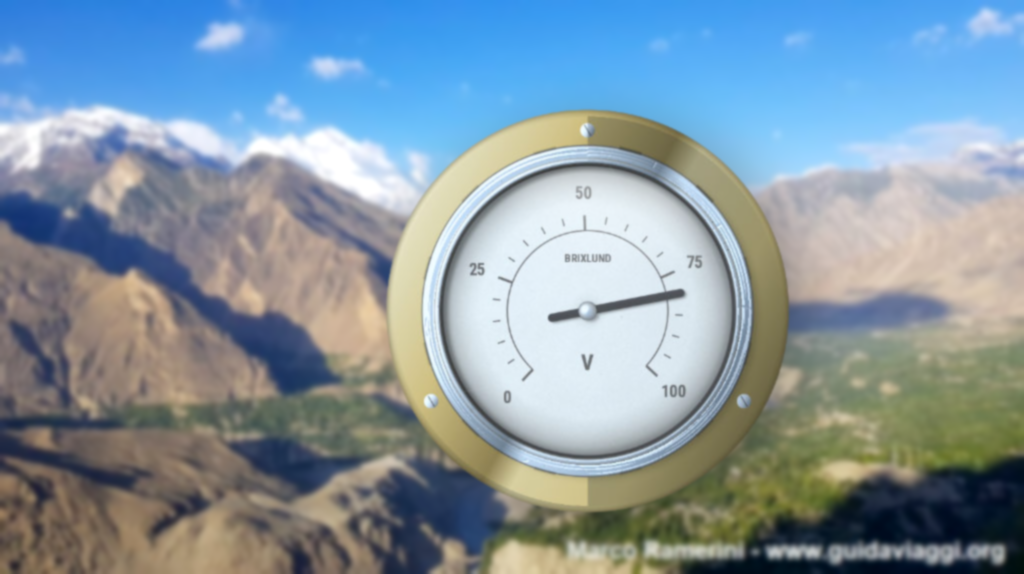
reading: 80 V
